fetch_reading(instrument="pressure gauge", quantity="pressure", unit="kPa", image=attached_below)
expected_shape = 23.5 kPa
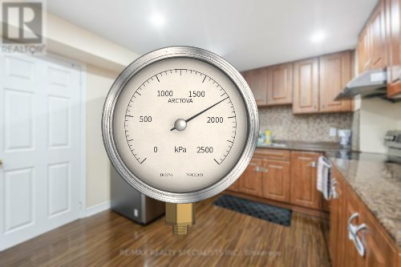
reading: 1800 kPa
